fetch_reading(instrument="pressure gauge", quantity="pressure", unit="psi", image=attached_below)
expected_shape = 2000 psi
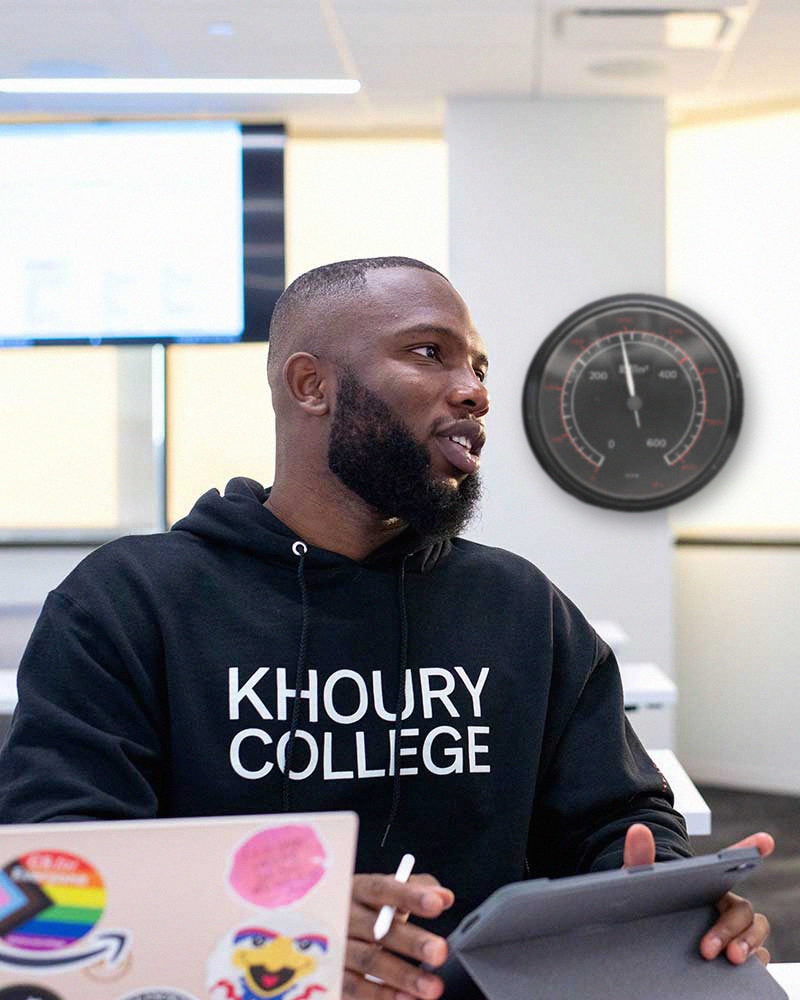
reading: 280 psi
